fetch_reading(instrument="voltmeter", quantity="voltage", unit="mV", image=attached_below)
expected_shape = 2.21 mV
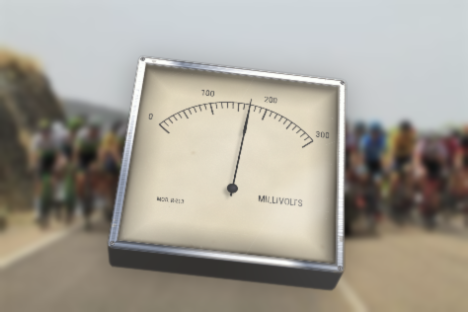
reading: 170 mV
